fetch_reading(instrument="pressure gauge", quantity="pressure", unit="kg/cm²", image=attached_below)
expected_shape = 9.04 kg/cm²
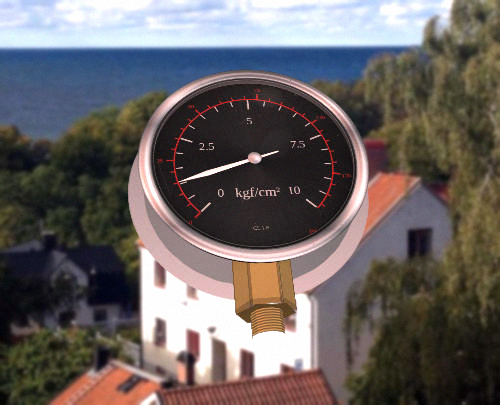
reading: 1 kg/cm²
